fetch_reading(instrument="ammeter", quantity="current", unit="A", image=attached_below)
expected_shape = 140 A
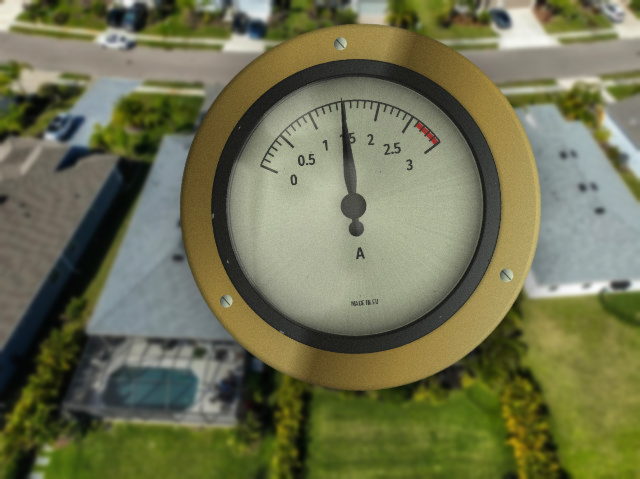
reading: 1.5 A
